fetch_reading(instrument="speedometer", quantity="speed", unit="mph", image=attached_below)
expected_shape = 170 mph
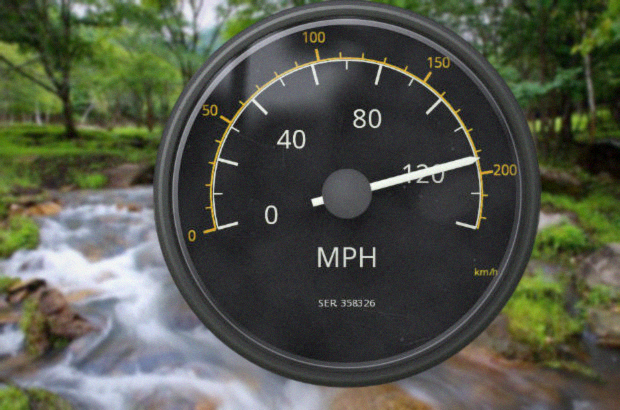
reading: 120 mph
